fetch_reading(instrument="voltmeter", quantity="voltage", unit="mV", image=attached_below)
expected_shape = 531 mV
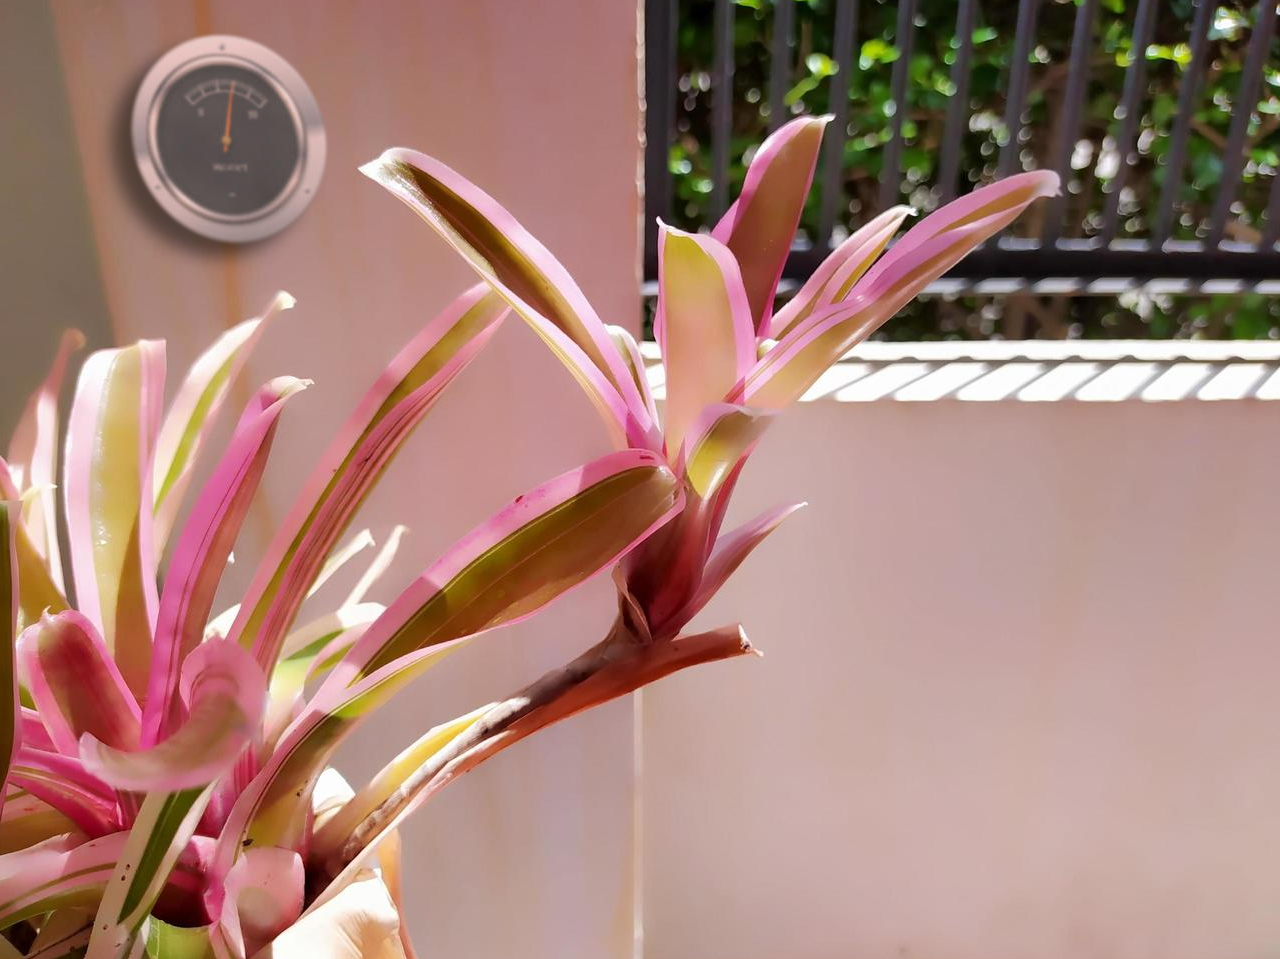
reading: 30 mV
